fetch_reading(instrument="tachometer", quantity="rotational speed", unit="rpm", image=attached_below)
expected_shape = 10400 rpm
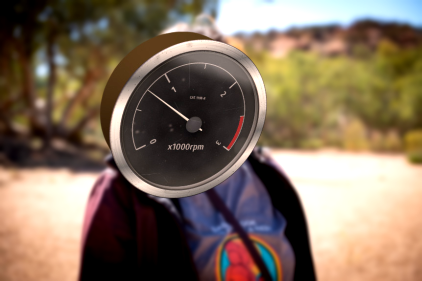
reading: 750 rpm
